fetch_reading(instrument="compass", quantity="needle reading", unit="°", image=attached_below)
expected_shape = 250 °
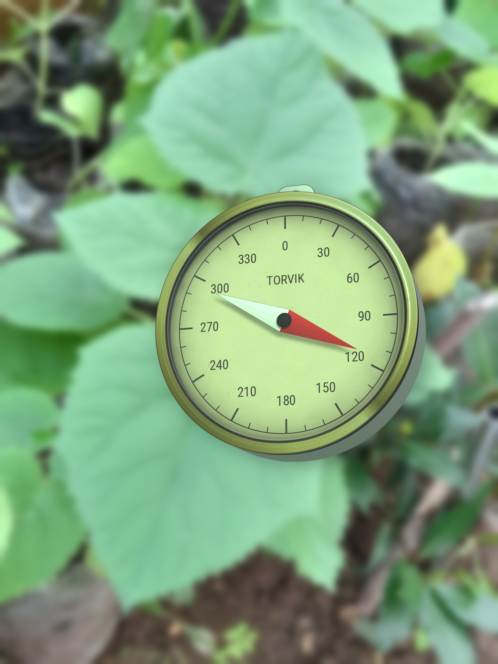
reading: 115 °
